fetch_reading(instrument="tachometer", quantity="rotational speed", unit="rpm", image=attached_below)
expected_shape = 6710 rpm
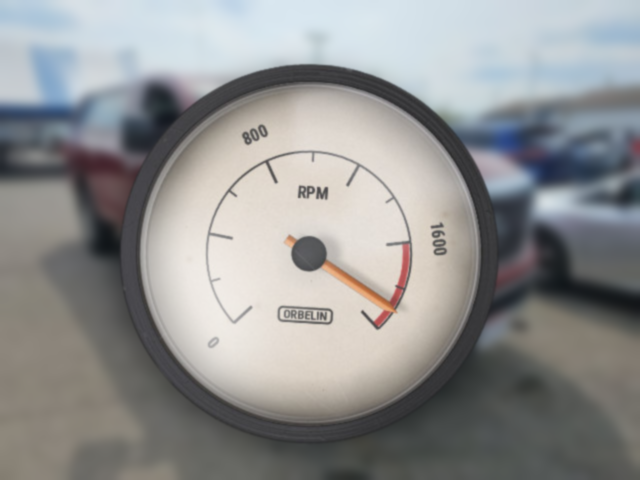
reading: 1900 rpm
